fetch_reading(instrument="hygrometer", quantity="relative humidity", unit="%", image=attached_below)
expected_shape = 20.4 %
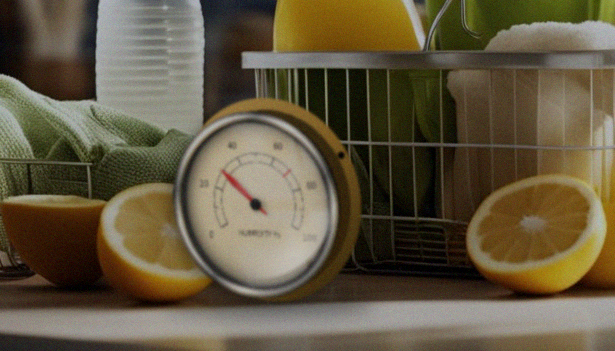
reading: 30 %
